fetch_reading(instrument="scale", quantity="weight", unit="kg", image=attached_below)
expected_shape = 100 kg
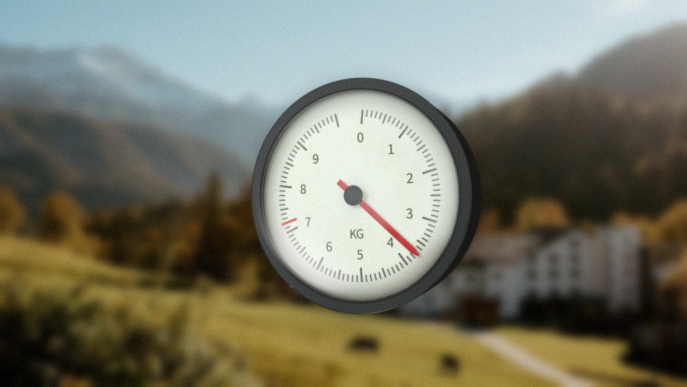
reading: 3.7 kg
